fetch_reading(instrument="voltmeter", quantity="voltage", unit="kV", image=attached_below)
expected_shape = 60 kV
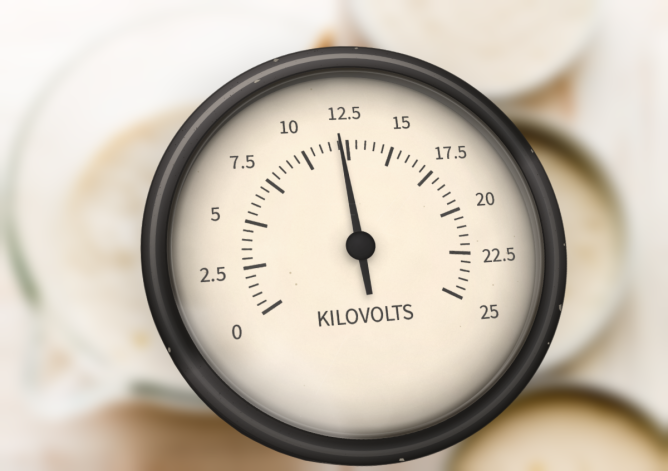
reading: 12 kV
